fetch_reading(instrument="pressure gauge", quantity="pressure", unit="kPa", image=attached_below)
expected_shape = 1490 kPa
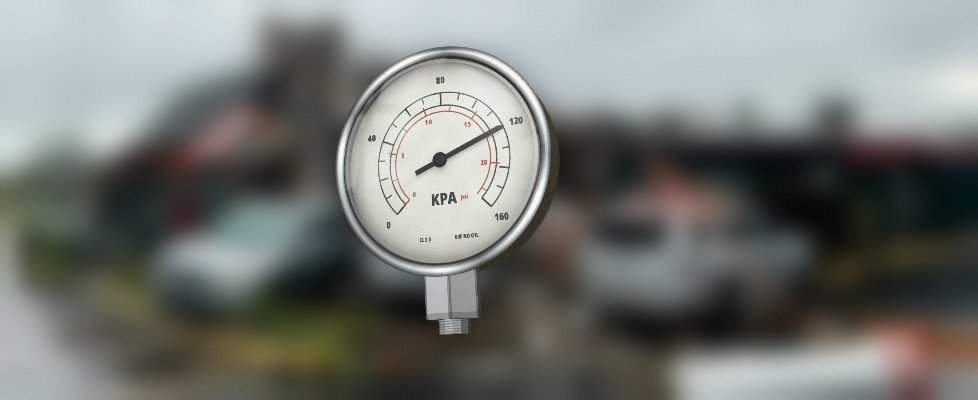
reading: 120 kPa
